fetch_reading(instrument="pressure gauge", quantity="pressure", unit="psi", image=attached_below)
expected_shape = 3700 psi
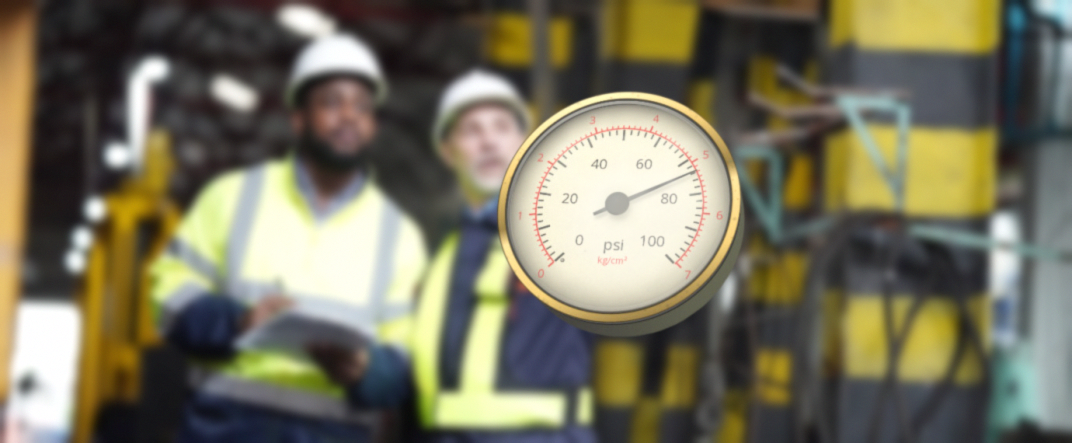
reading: 74 psi
